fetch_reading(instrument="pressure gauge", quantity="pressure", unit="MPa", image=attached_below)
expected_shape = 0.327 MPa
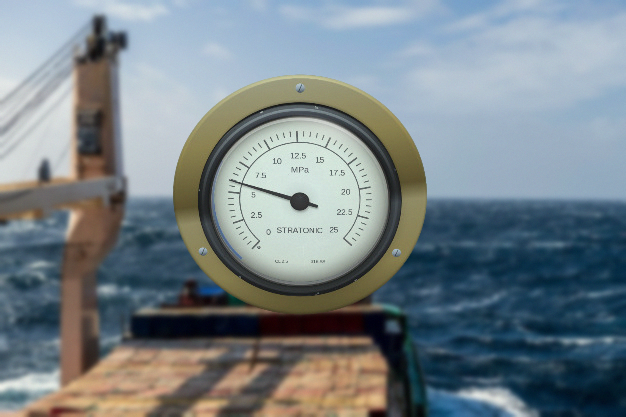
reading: 6 MPa
